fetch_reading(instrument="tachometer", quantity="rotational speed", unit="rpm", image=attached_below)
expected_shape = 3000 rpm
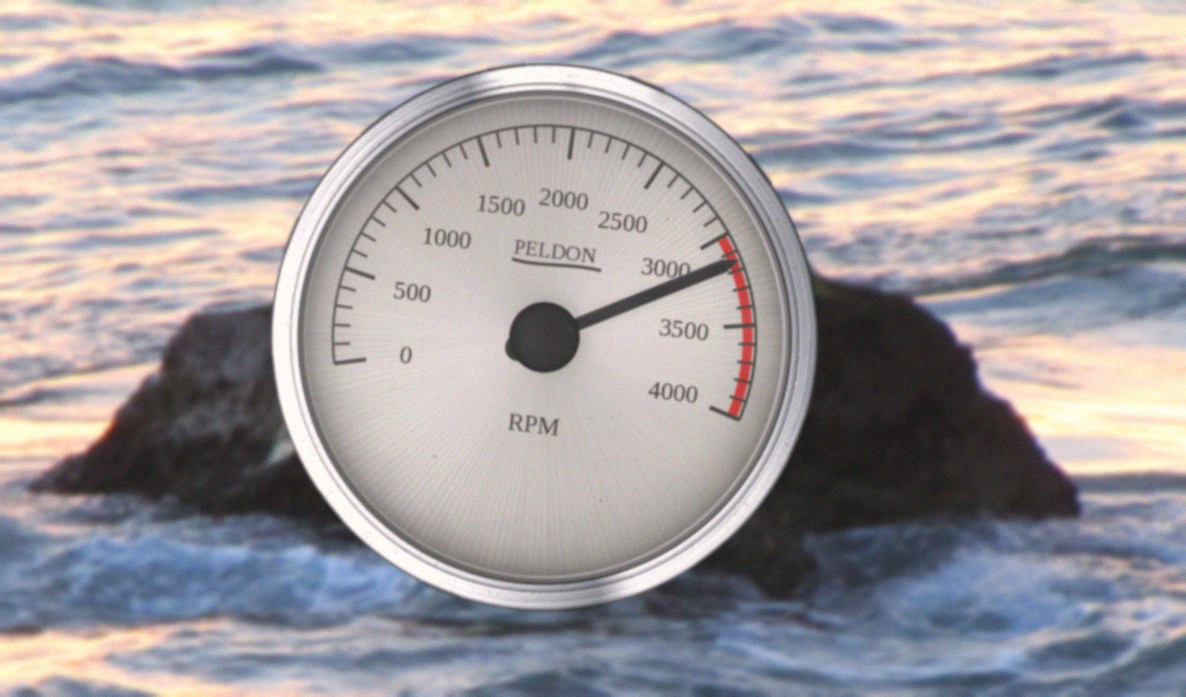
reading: 3150 rpm
